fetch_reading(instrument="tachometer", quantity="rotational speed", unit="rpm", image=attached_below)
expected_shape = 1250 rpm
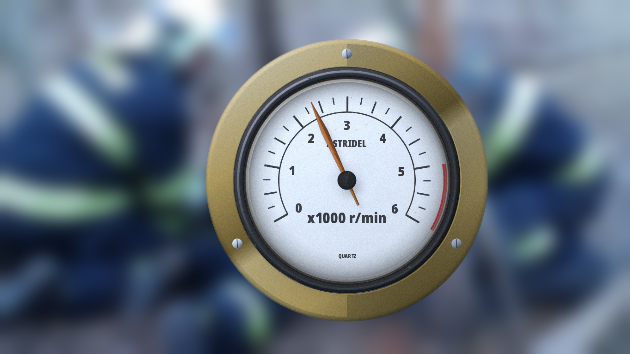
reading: 2375 rpm
